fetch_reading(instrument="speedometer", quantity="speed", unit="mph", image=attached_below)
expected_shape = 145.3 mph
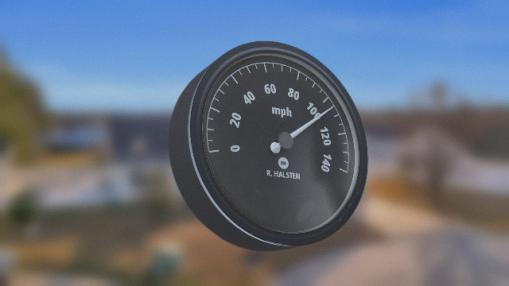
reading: 105 mph
